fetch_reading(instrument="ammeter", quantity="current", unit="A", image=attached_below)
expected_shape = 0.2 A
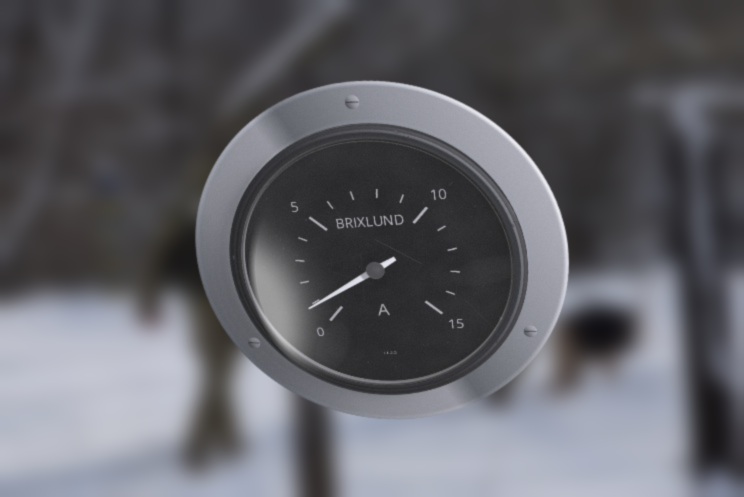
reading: 1 A
